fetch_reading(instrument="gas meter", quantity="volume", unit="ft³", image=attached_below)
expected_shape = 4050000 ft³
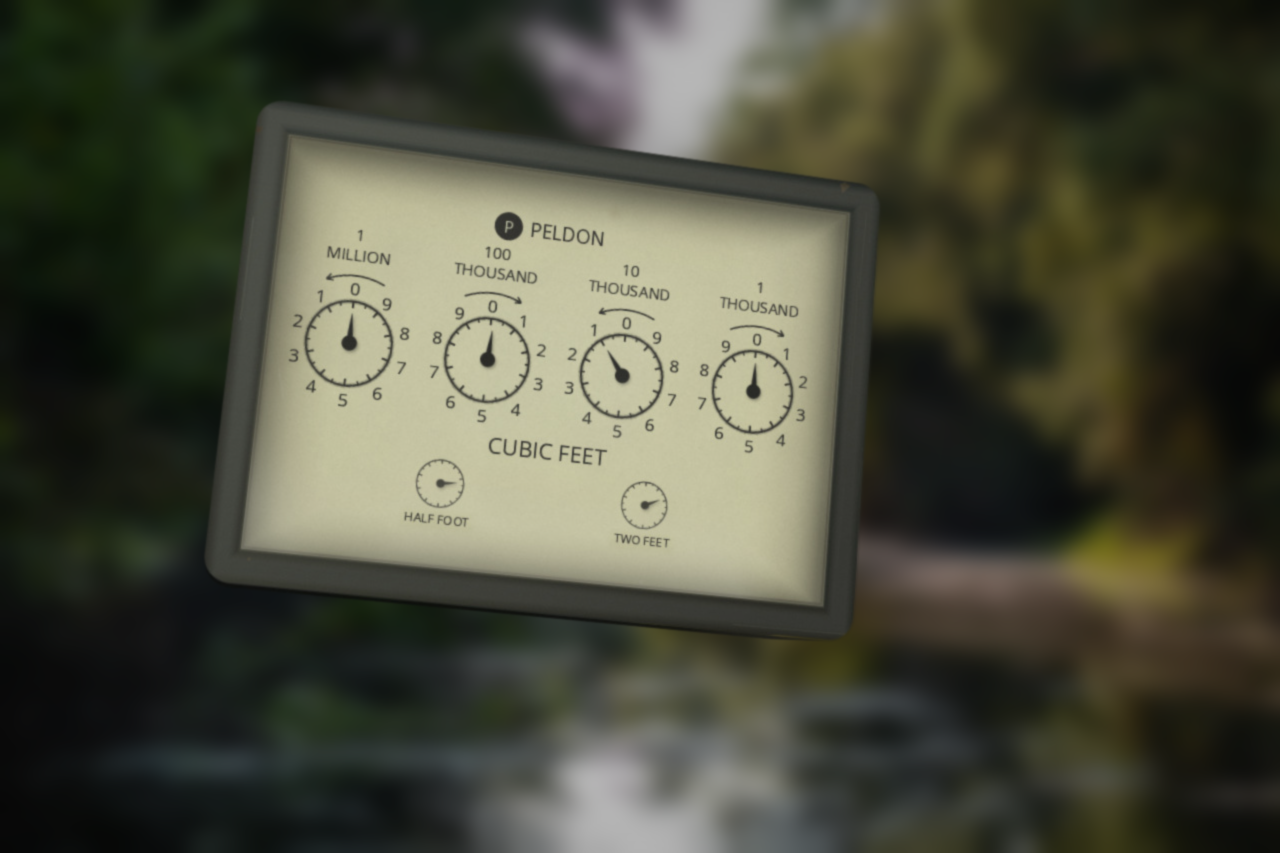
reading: 1000 ft³
